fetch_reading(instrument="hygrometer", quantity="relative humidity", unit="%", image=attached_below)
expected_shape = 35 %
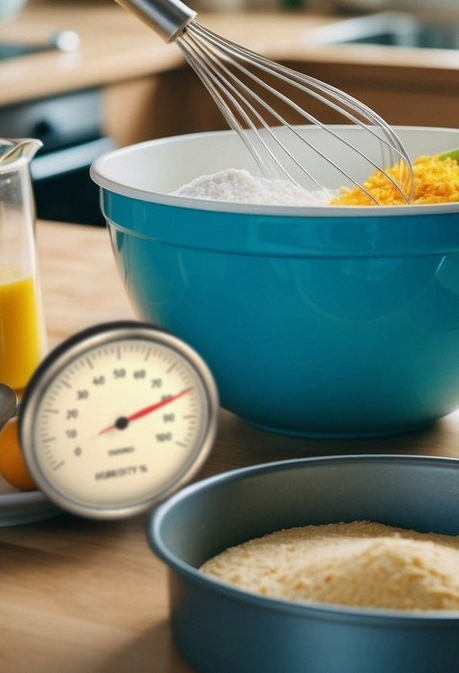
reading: 80 %
